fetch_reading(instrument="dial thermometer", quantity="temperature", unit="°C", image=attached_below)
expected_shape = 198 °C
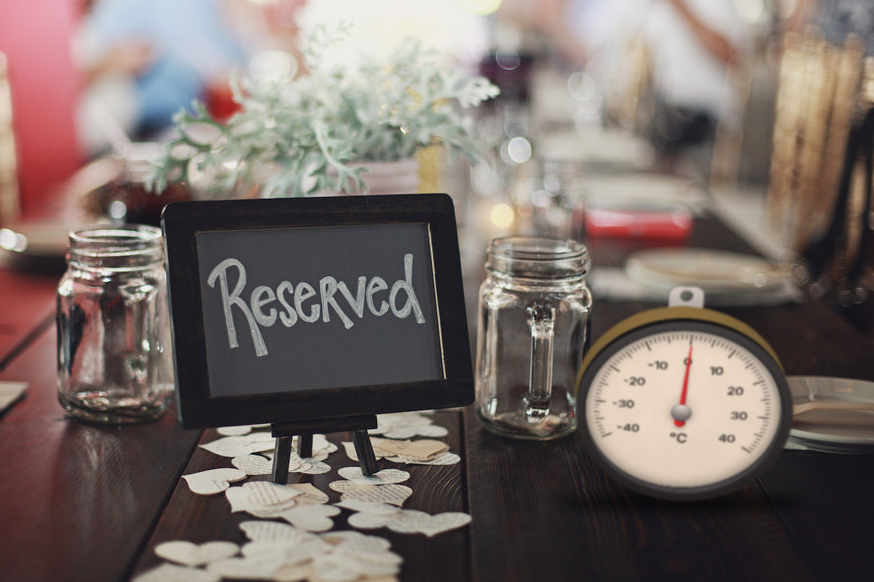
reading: 0 °C
